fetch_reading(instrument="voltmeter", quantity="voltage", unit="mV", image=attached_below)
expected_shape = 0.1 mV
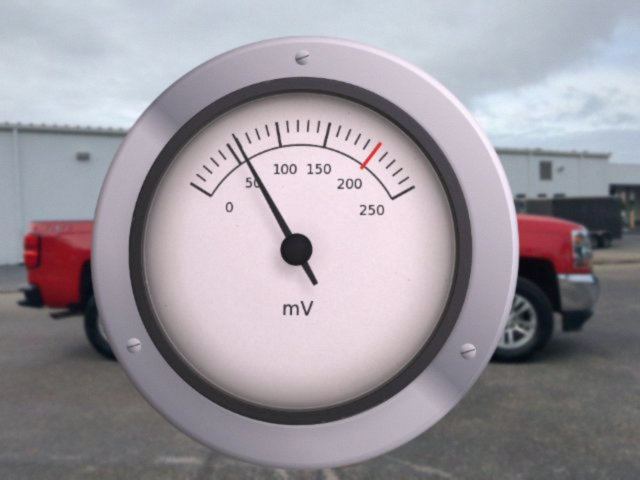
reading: 60 mV
